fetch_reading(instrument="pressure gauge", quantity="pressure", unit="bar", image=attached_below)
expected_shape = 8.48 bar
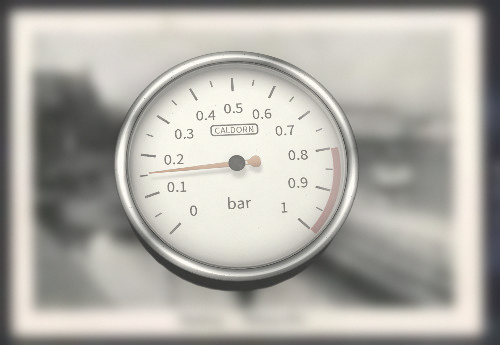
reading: 0.15 bar
